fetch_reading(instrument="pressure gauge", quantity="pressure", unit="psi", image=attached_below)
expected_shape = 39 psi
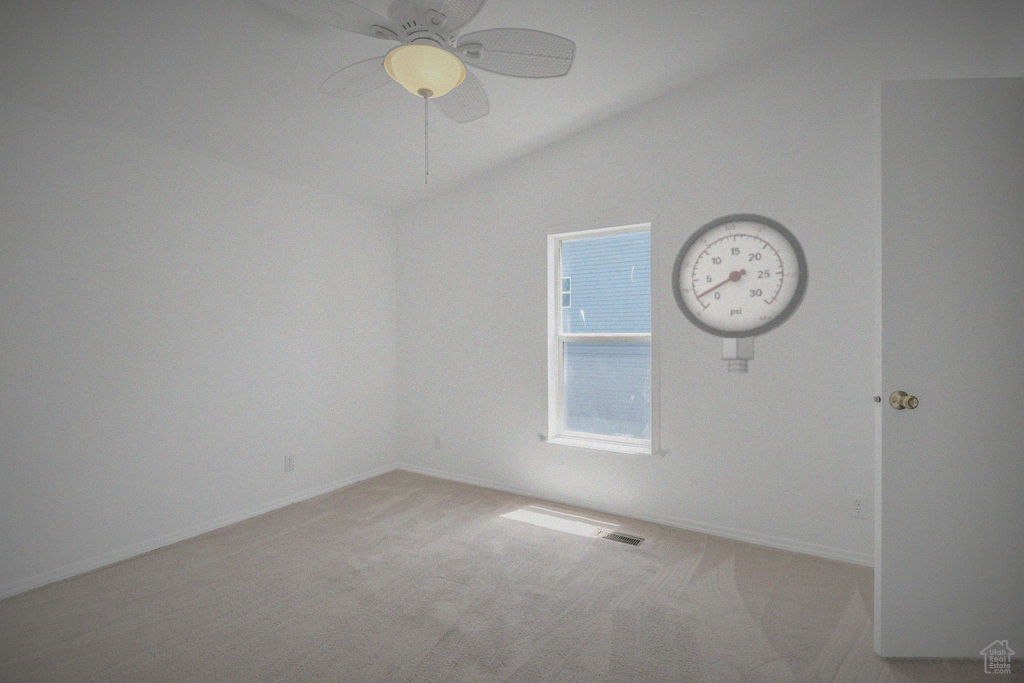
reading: 2 psi
